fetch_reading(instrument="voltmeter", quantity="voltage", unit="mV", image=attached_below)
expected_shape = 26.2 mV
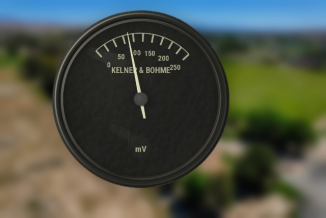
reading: 87.5 mV
